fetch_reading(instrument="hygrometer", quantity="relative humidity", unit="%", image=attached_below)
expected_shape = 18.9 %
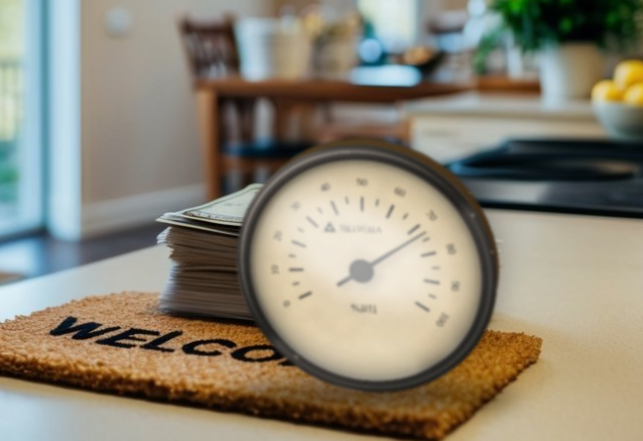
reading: 72.5 %
